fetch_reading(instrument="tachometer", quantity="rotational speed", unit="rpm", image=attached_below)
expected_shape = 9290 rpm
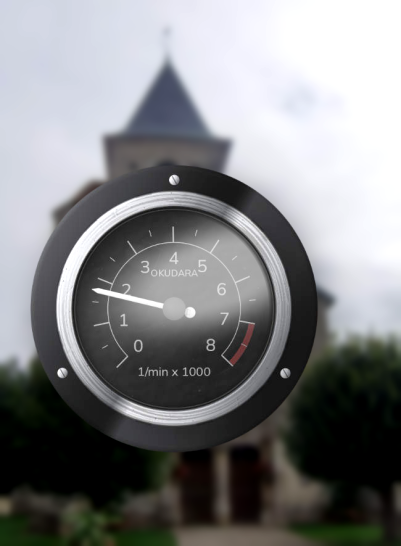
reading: 1750 rpm
